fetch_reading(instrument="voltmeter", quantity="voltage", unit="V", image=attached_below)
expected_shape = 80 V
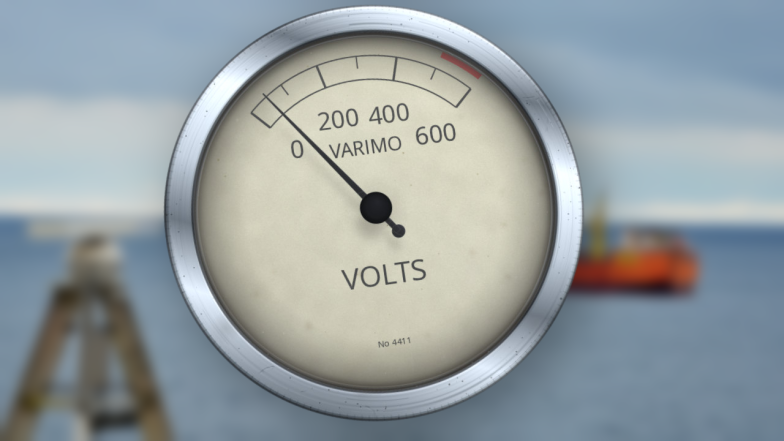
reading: 50 V
